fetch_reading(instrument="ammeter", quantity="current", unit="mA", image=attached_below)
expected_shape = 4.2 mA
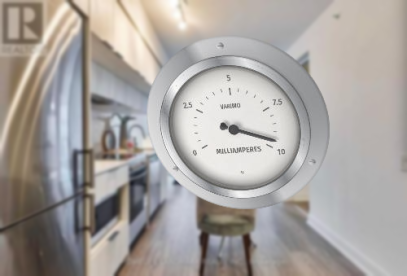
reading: 9.5 mA
